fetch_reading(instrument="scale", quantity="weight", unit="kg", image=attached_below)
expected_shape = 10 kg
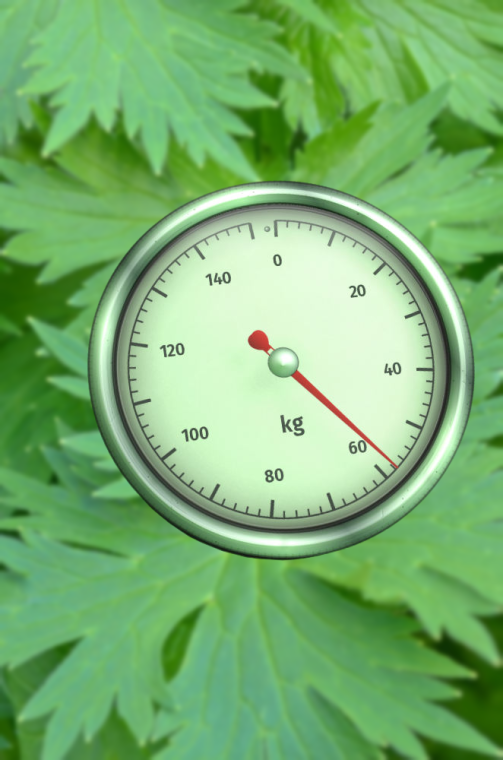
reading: 58 kg
